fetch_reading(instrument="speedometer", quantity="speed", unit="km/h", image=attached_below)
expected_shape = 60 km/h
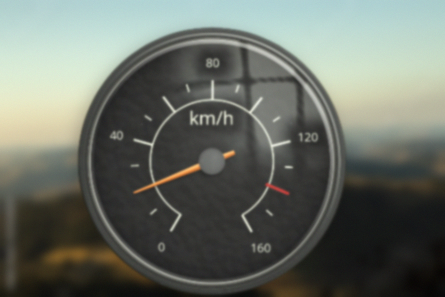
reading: 20 km/h
